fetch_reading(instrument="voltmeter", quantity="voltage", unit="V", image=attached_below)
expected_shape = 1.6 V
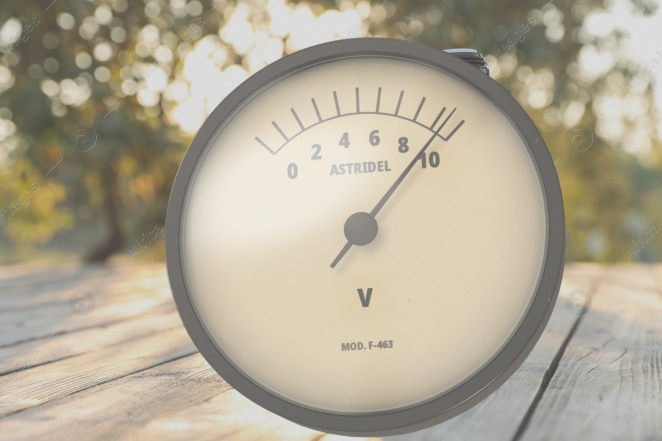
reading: 9.5 V
